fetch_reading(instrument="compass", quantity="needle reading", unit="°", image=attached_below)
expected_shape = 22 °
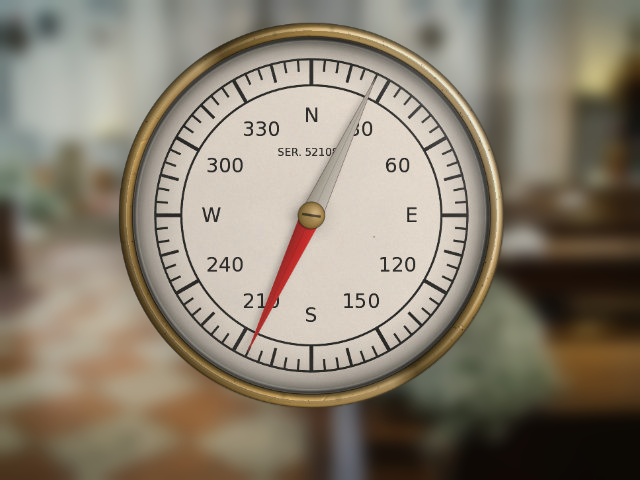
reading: 205 °
